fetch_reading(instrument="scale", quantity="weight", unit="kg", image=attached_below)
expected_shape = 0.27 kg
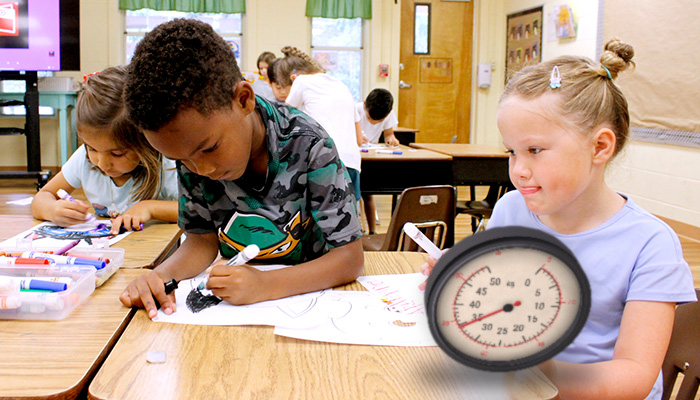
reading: 35 kg
